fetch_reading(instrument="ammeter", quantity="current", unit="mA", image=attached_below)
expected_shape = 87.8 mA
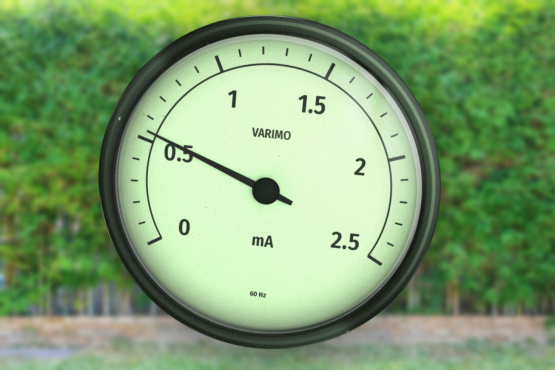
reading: 0.55 mA
